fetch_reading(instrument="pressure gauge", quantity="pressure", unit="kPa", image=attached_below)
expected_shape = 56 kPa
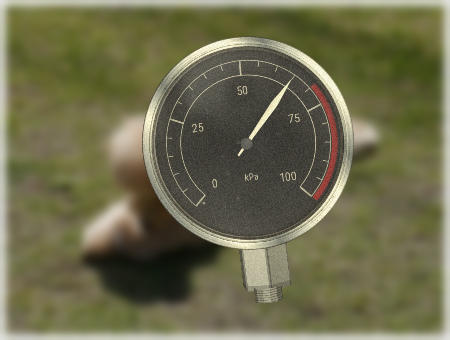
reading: 65 kPa
